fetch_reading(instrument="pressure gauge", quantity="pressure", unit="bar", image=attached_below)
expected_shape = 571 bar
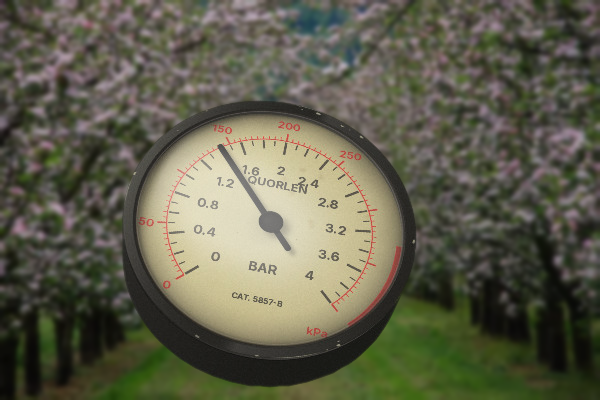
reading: 1.4 bar
